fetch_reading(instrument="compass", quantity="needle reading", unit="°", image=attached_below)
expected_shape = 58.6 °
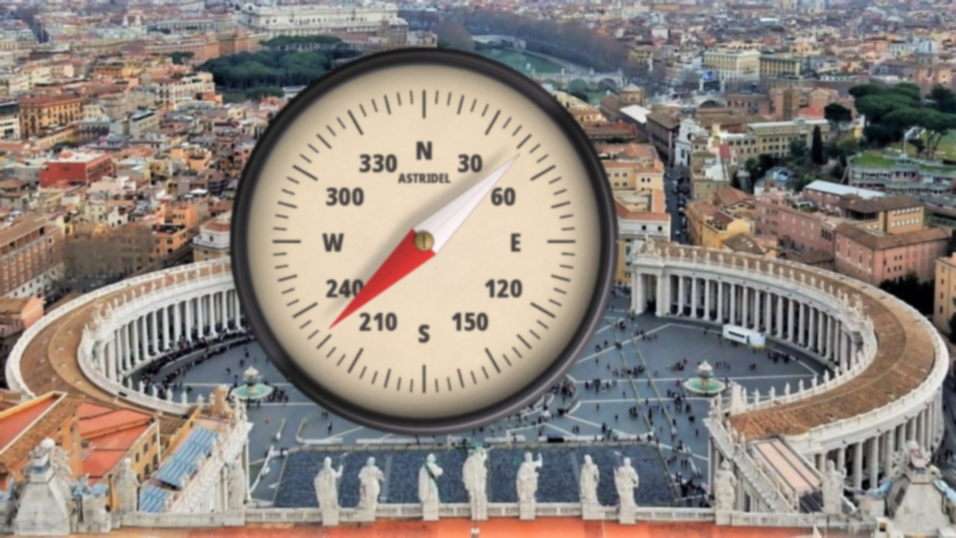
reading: 227.5 °
